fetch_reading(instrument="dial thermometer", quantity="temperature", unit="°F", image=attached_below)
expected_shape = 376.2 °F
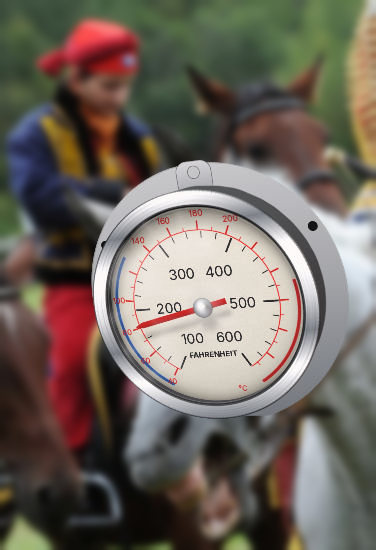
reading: 180 °F
